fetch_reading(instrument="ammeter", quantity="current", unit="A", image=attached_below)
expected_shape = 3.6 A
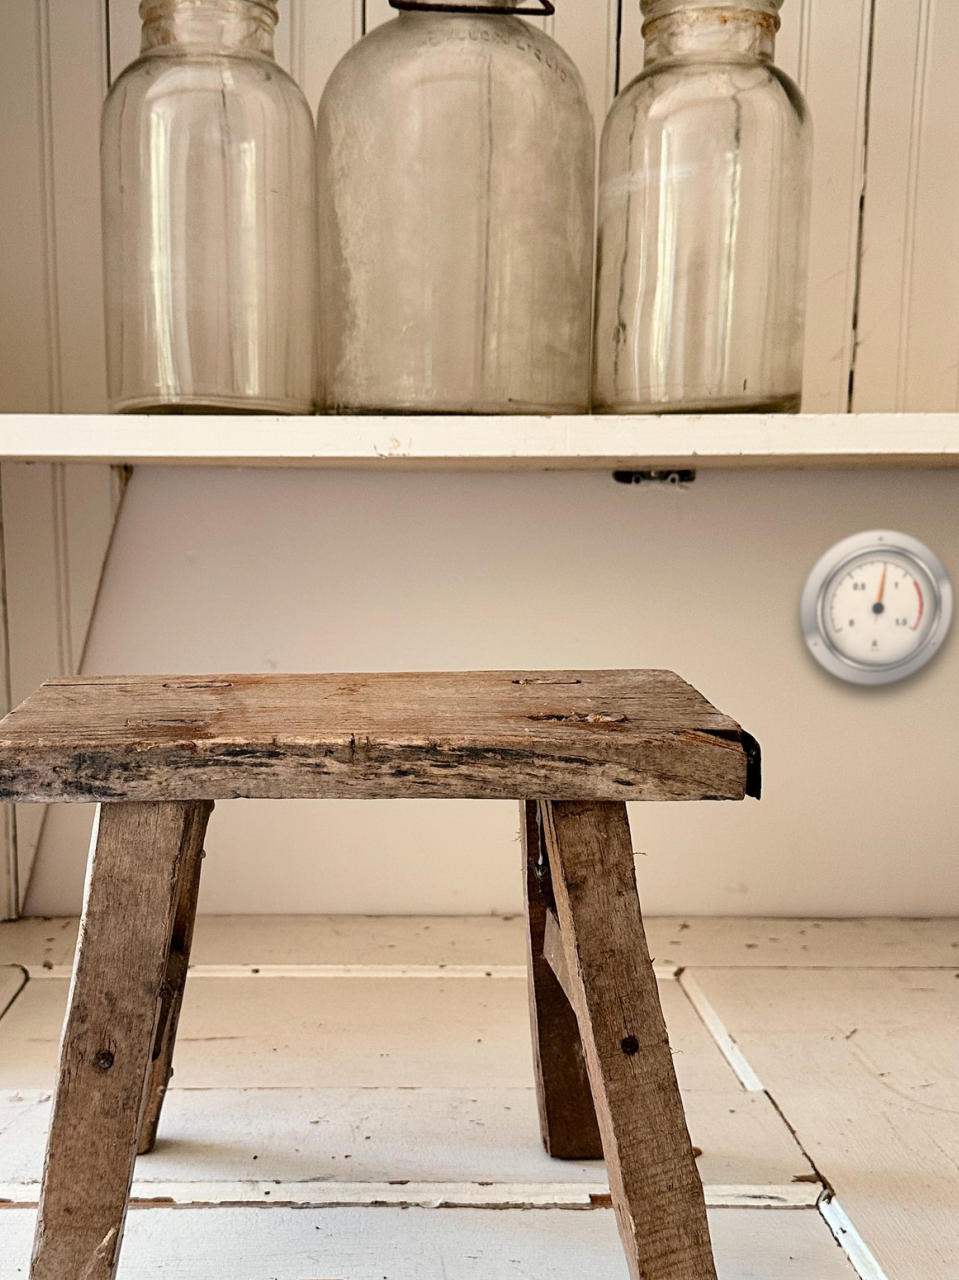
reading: 0.8 A
